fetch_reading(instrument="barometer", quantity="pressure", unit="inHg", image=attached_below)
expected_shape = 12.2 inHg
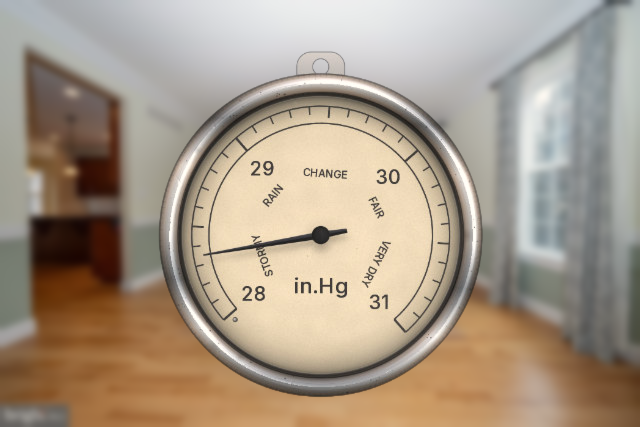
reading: 28.35 inHg
